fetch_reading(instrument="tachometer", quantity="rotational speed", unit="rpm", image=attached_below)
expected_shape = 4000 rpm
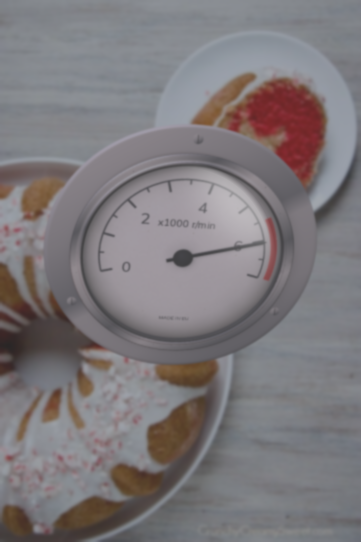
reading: 6000 rpm
